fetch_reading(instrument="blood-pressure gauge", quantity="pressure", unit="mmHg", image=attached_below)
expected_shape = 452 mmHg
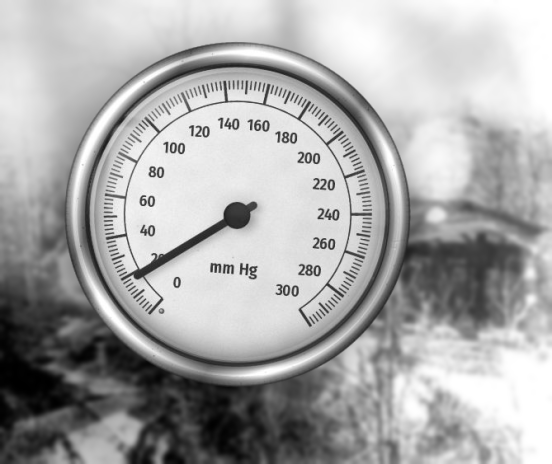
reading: 18 mmHg
